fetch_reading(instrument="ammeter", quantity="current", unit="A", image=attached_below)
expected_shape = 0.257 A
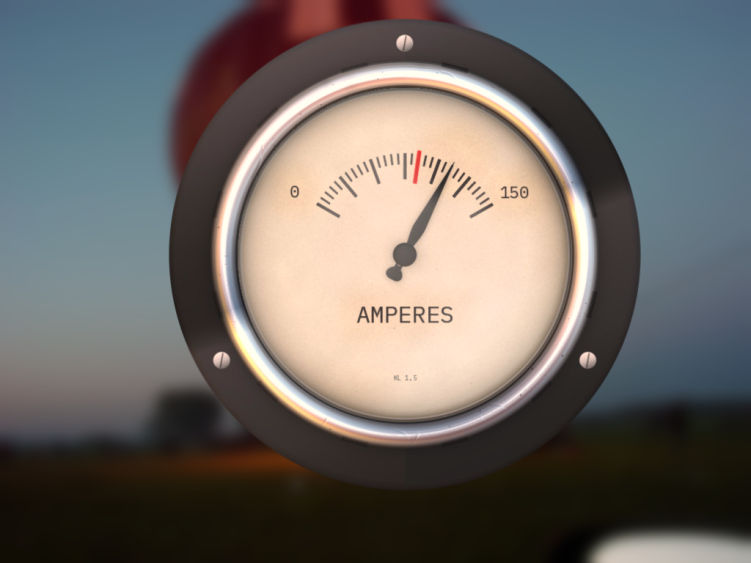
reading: 110 A
